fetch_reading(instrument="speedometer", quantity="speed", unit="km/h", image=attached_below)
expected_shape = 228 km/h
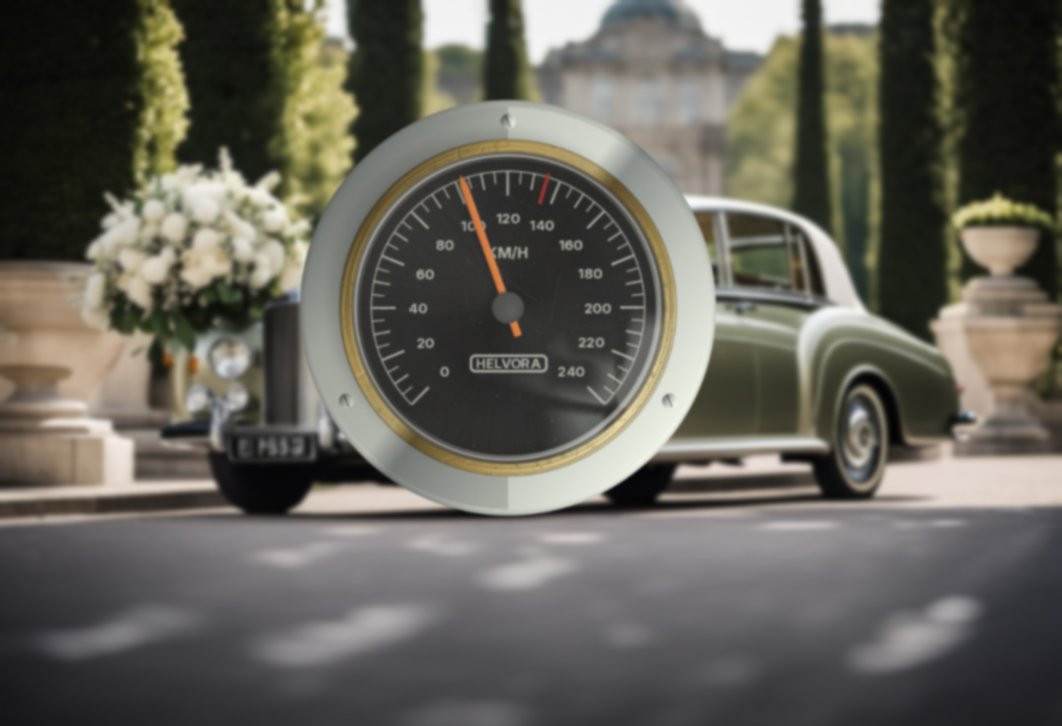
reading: 102.5 km/h
